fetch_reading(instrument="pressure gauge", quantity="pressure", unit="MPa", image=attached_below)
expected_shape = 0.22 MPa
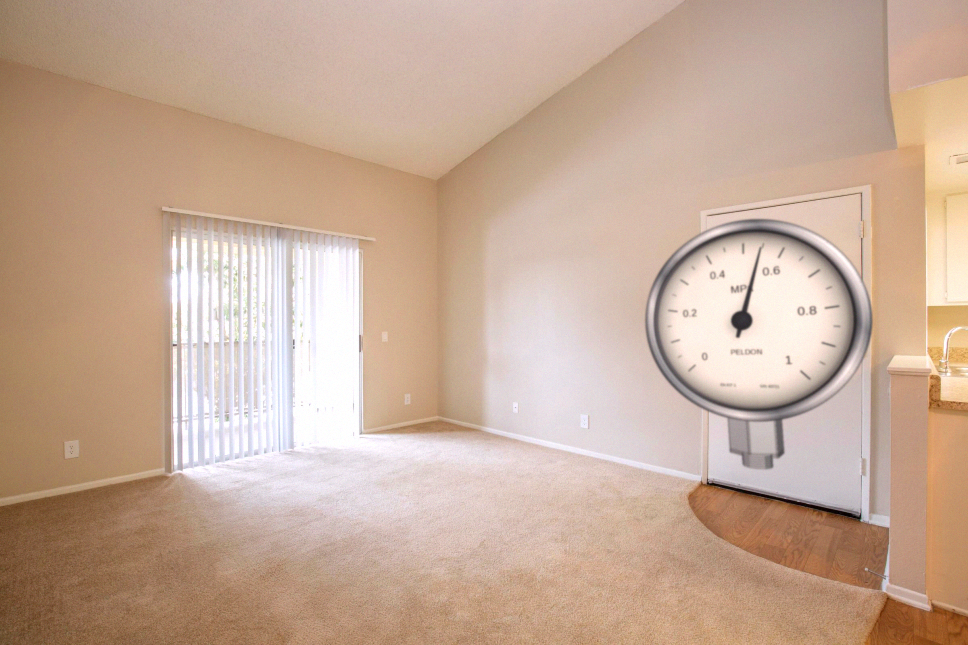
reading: 0.55 MPa
